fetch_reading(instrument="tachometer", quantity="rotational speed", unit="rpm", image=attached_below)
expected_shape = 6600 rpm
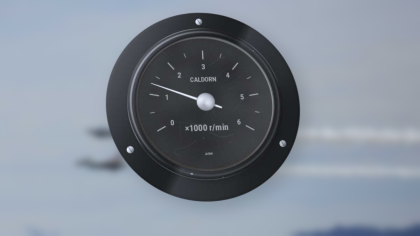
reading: 1250 rpm
